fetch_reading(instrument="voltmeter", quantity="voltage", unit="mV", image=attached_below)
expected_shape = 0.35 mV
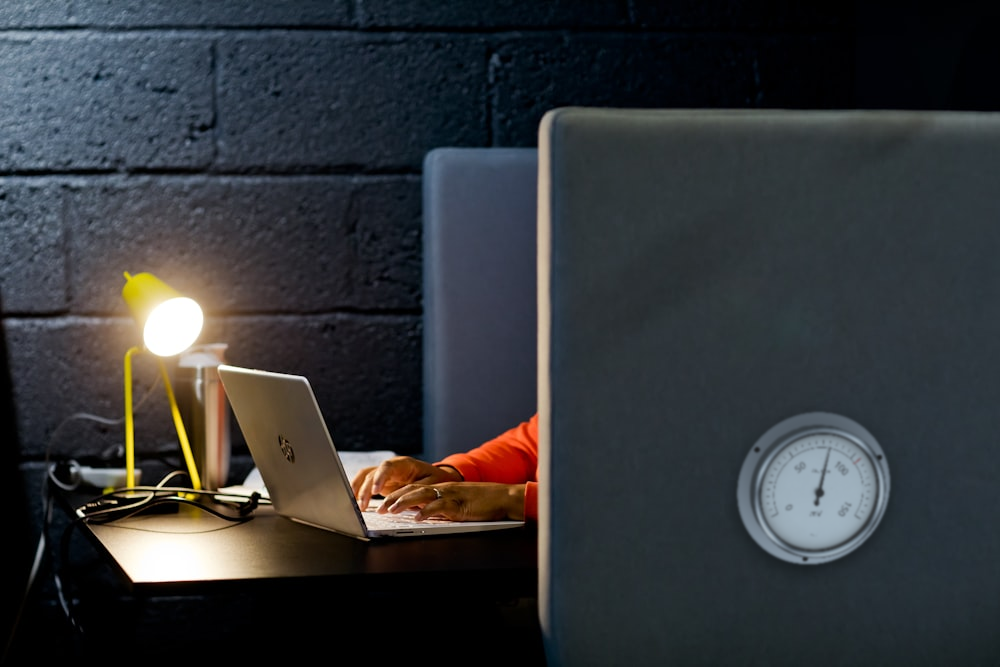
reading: 80 mV
